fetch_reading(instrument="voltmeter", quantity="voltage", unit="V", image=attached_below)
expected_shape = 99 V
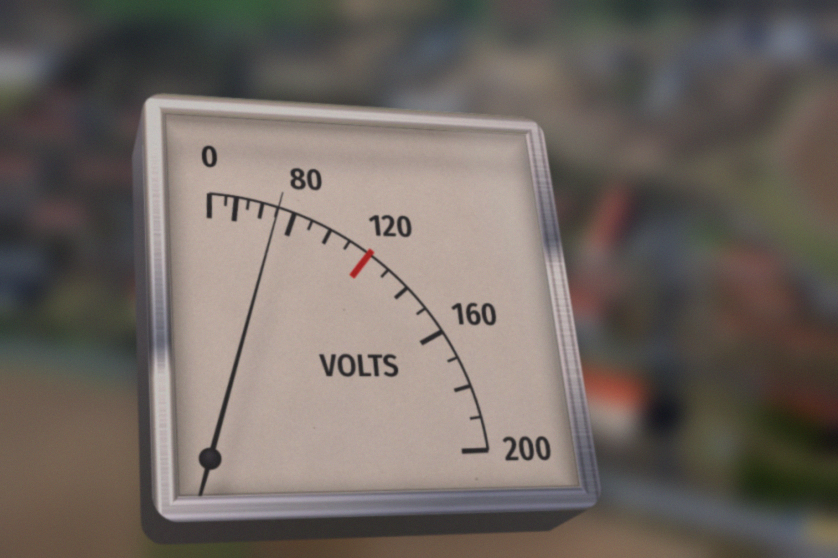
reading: 70 V
